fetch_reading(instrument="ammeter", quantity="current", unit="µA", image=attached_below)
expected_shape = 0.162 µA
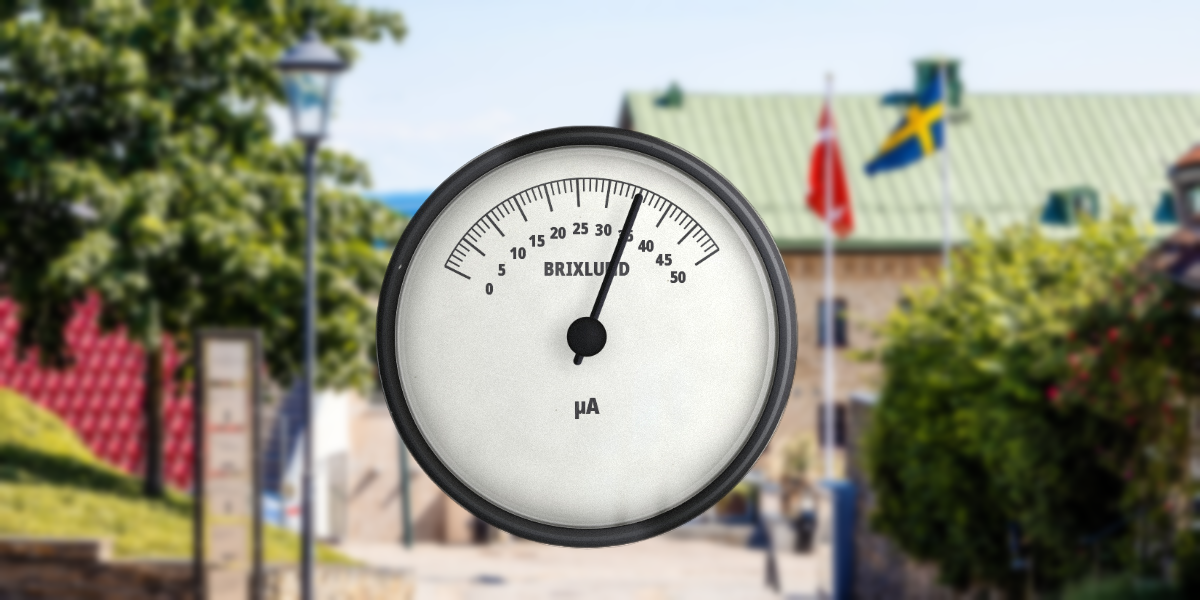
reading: 35 µA
